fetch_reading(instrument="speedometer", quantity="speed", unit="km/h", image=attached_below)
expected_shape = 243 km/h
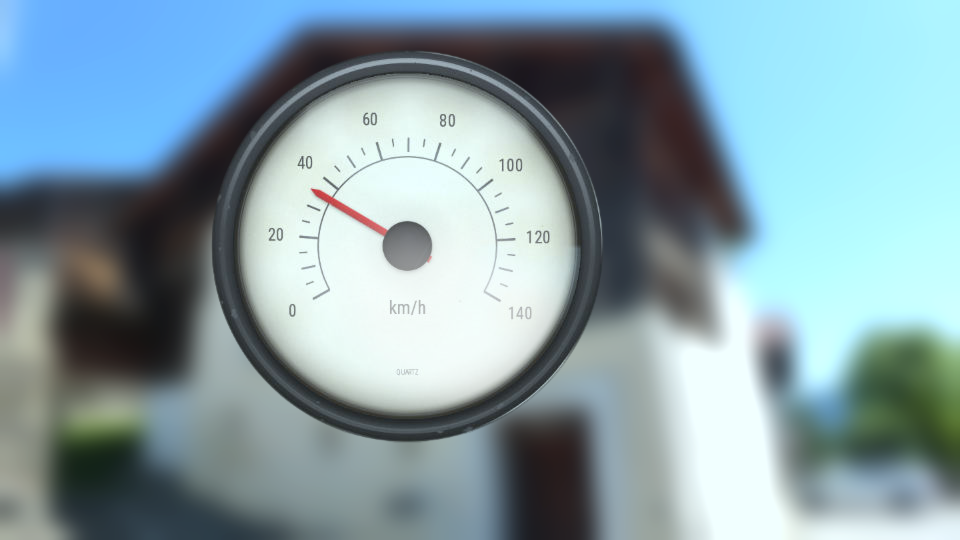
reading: 35 km/h
